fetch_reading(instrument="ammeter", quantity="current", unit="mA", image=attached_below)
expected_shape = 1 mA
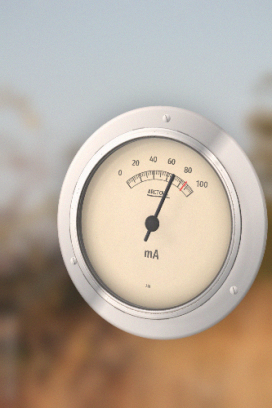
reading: 70 mA
